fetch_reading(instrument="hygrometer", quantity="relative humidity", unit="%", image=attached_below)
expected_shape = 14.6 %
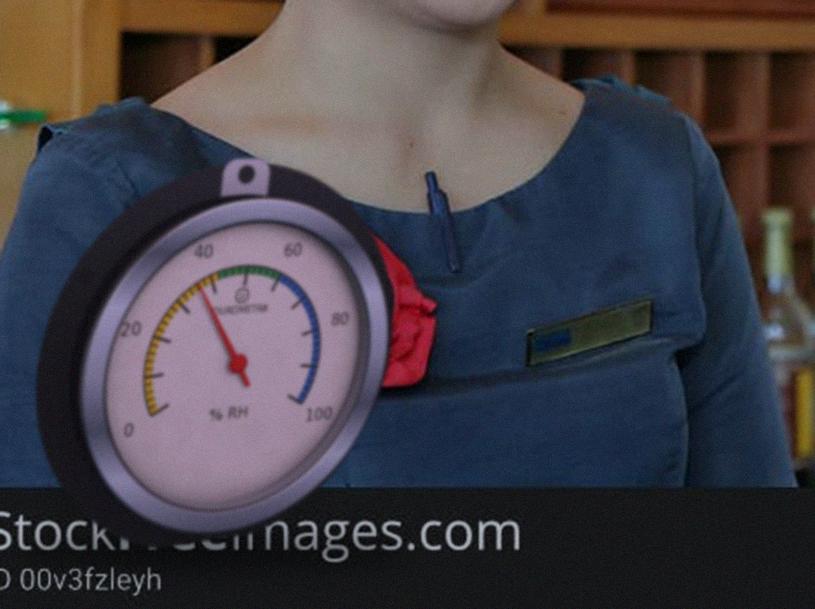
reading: 36 %
